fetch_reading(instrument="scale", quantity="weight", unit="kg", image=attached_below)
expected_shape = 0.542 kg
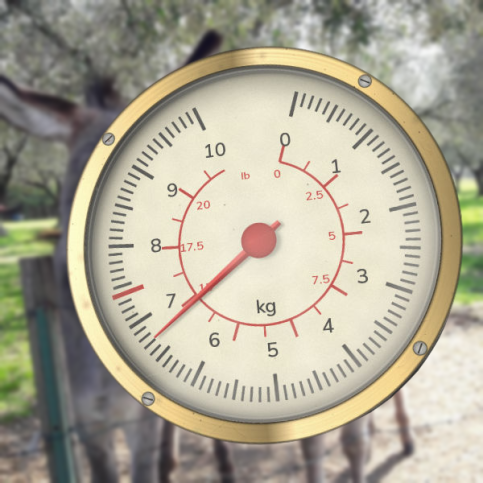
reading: 6.7 kg
